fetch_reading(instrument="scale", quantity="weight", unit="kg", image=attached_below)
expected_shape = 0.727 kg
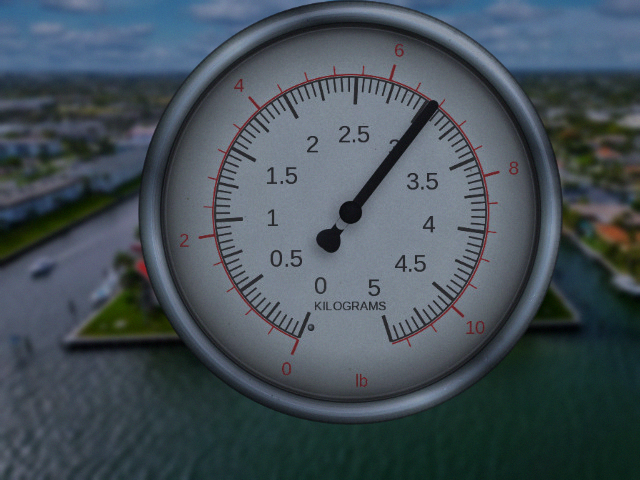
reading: 3.05 kg
